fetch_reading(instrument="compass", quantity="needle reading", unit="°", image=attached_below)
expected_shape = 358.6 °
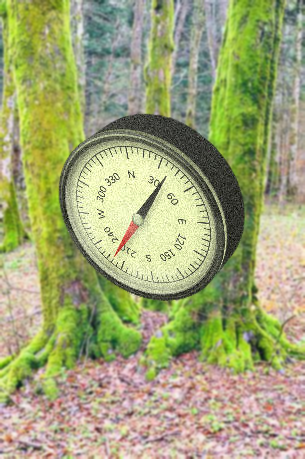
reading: 220 °
